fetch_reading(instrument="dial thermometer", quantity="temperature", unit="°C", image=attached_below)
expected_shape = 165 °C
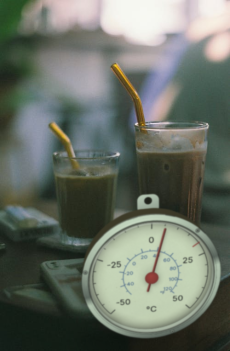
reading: 5 °C
